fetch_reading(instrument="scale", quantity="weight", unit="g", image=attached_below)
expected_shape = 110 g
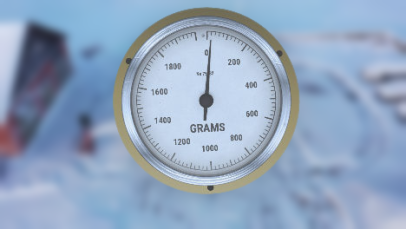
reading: 20 g
